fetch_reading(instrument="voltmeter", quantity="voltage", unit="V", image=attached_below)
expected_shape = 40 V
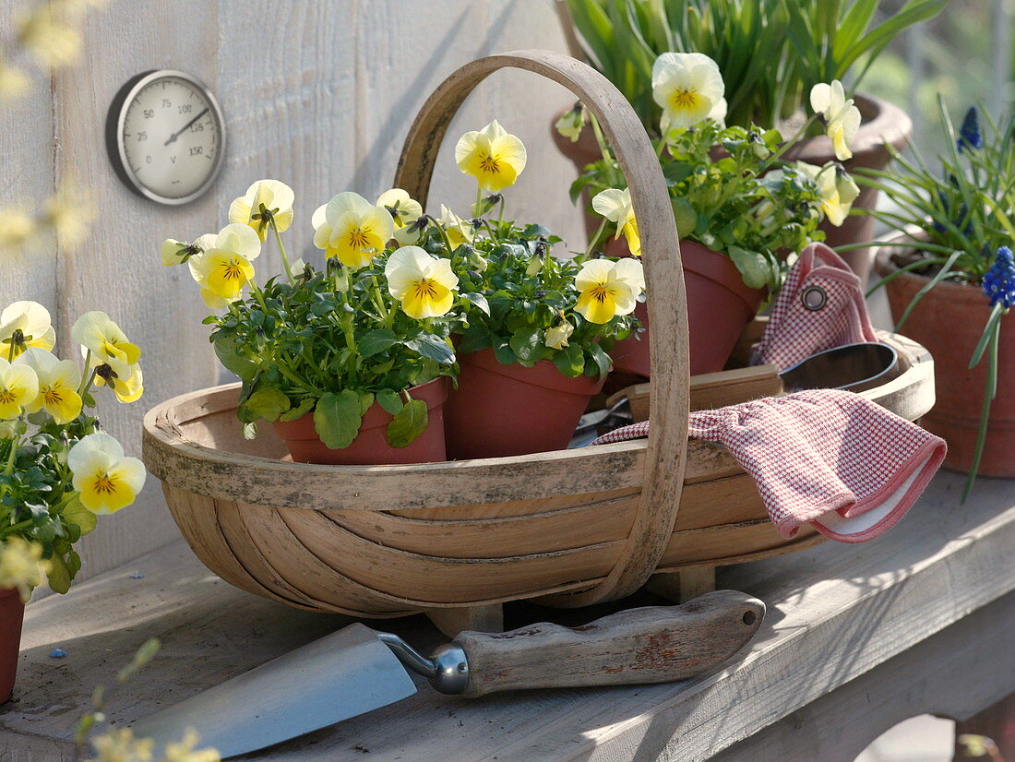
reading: 115 V
